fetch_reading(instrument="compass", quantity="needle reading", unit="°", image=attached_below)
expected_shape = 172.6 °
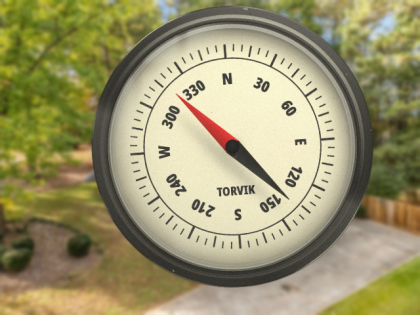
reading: 317.5 °
